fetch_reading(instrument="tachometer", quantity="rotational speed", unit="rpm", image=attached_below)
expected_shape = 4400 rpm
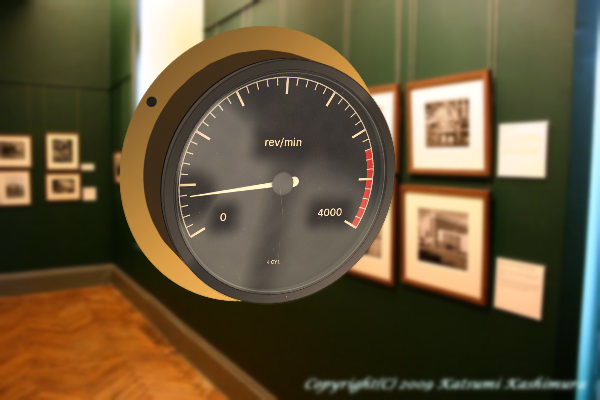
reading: 400 rpm
